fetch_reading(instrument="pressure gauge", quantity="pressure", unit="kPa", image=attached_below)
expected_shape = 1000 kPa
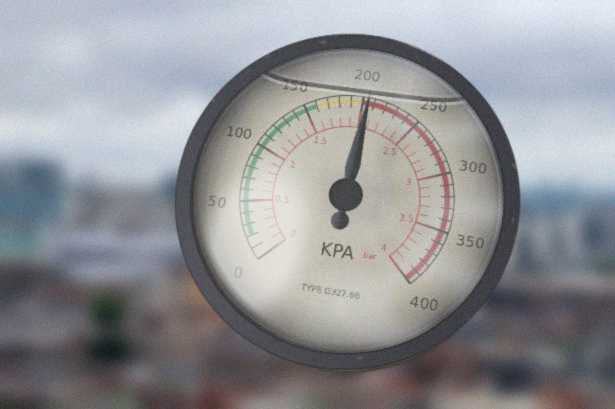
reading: 205 kPa
